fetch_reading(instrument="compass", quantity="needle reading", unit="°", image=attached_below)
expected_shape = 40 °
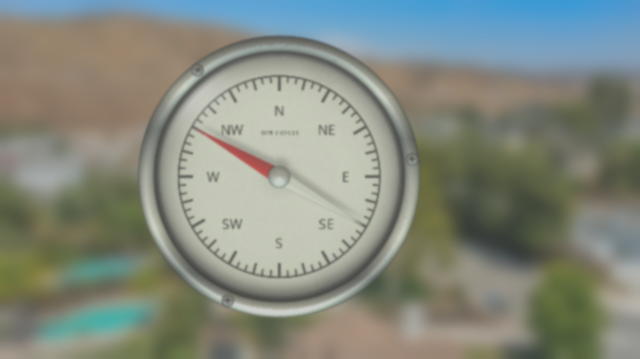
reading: 300 °
